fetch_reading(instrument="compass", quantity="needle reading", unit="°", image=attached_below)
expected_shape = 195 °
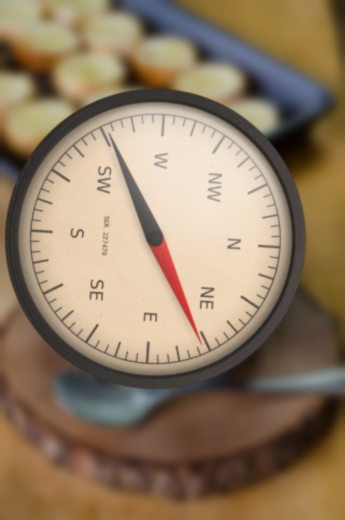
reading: 62.5 °
